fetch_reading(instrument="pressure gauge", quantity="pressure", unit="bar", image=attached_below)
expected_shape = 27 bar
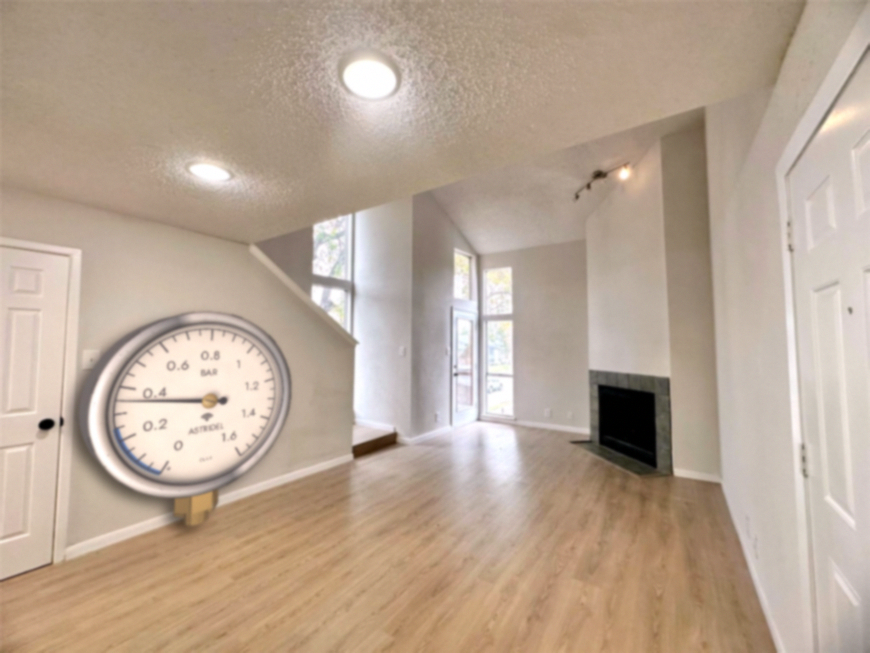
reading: 0.35 bar
